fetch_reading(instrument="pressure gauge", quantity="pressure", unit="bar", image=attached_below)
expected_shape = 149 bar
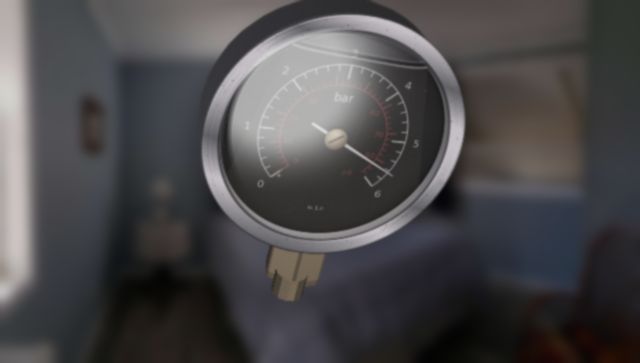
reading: 5.6 bar
